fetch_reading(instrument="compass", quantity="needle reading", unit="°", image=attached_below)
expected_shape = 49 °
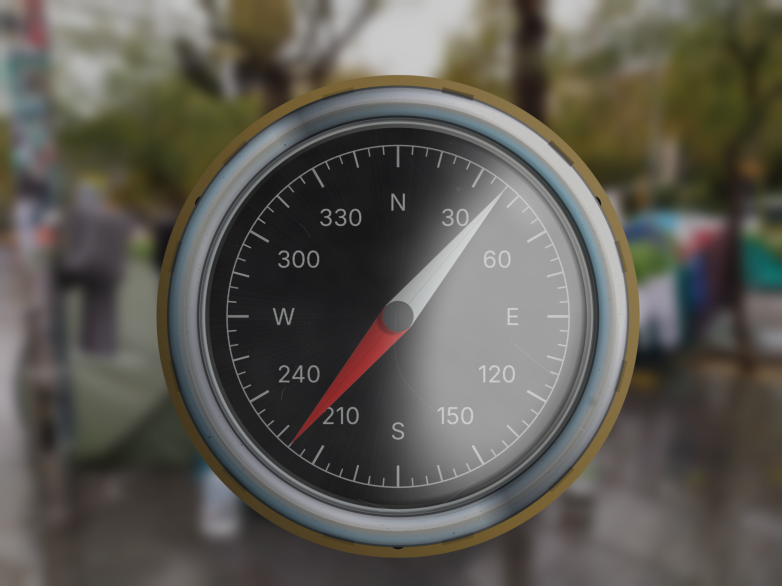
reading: 220 °
